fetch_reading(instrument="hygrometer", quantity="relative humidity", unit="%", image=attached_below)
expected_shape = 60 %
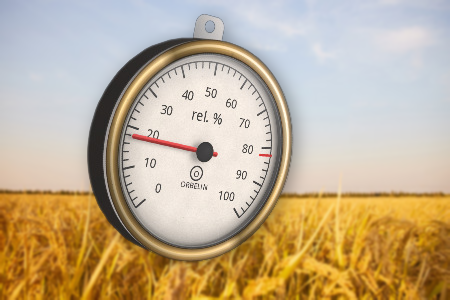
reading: 18 %
